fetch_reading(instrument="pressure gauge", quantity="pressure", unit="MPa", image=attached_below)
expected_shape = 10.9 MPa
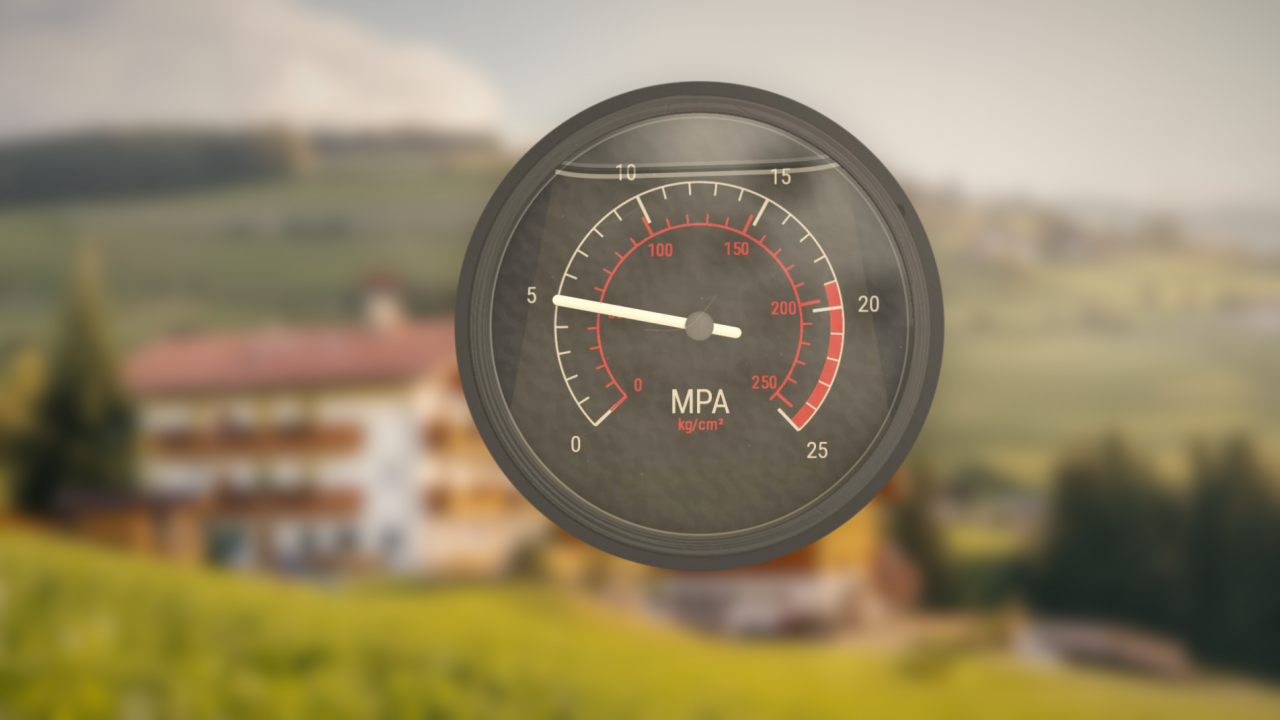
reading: 5 MPa
